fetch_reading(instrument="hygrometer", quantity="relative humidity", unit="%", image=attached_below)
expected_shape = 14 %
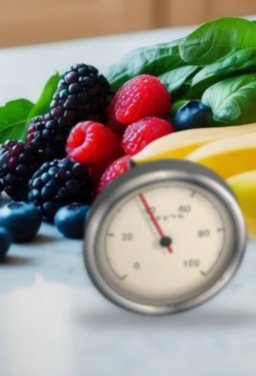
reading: 40 %
